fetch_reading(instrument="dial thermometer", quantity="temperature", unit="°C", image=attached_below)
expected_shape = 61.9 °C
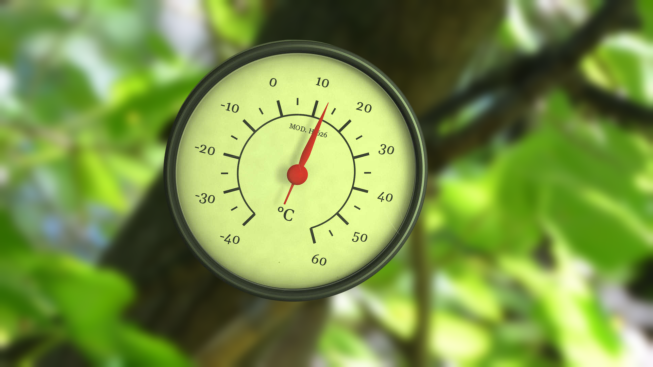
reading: 12.5 °C
